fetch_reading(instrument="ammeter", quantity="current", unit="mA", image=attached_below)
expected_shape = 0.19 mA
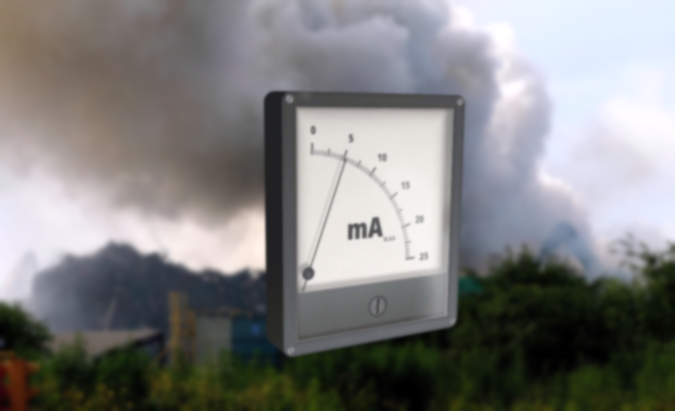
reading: 5 mA
